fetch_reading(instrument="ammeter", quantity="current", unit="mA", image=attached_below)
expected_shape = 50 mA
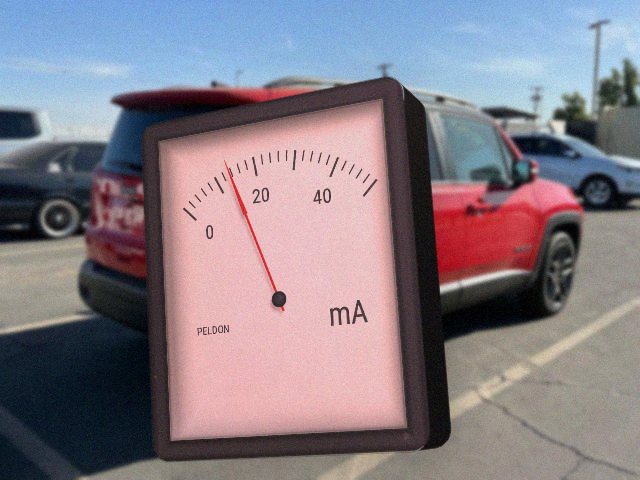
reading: 14 mA
